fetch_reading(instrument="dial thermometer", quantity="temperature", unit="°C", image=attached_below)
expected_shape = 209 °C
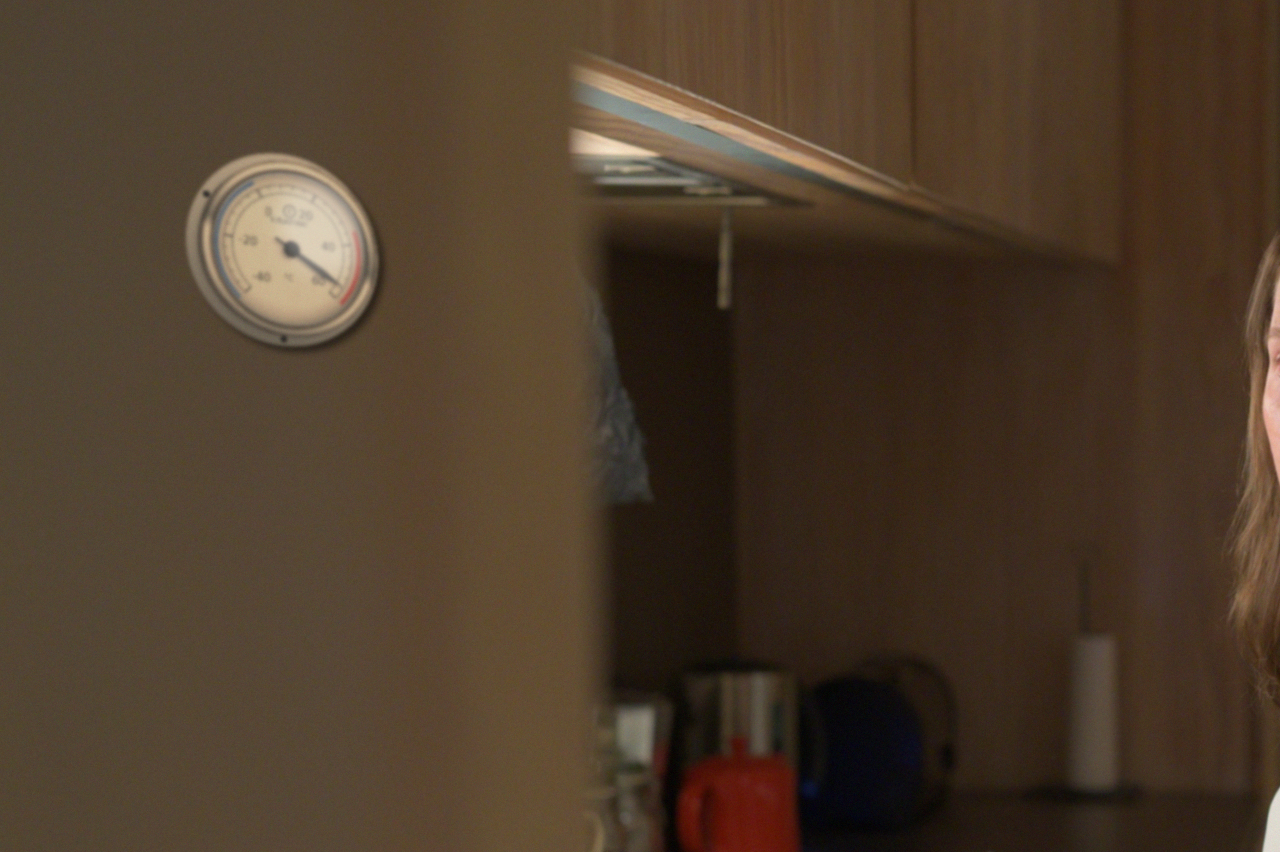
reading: 56 °C
